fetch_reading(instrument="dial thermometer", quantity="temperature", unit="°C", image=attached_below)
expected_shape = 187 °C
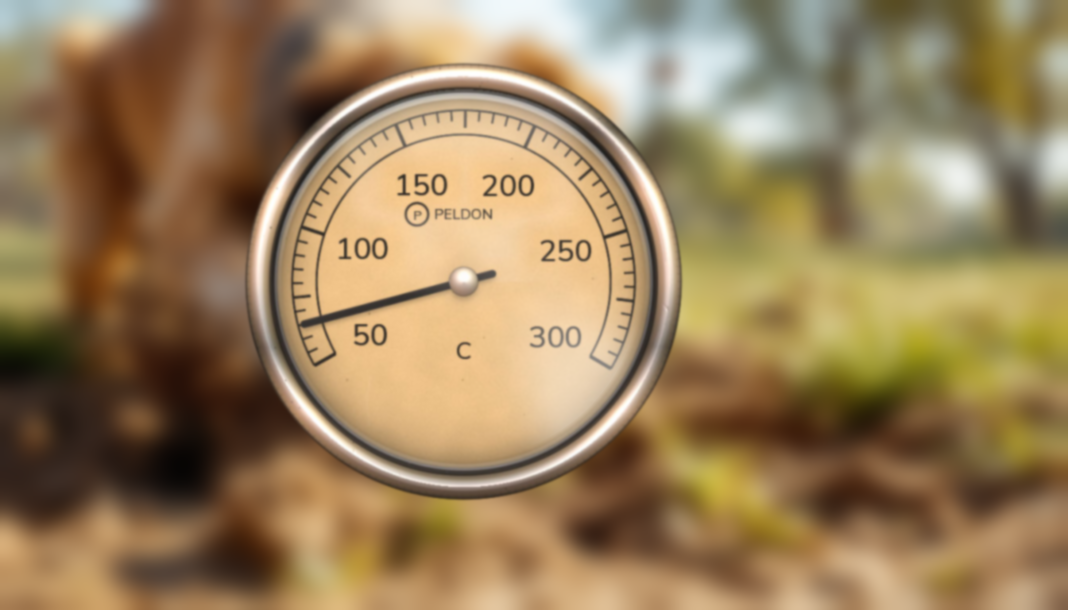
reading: 65 °C
